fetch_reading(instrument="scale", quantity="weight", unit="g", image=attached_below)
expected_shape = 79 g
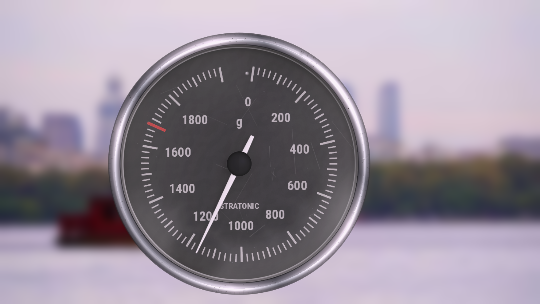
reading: 1160 g
